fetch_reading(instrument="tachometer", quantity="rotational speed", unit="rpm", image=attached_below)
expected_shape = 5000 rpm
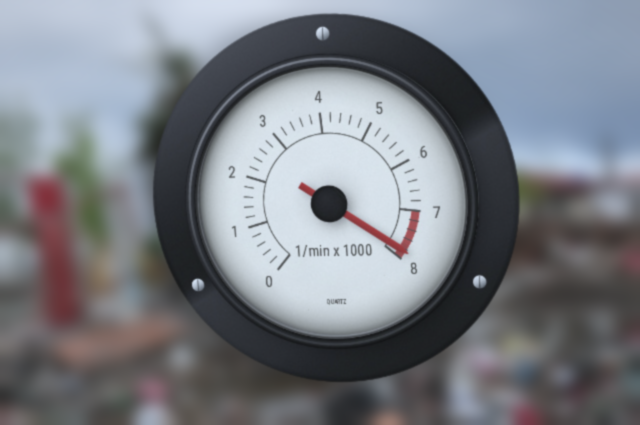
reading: 7800 rpm
